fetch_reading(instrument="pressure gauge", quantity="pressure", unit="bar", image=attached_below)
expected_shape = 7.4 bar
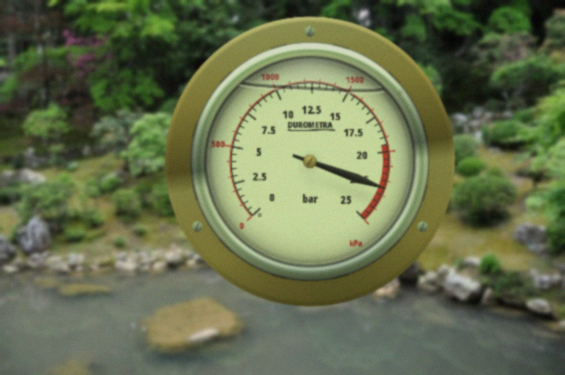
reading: 22.5 bar
